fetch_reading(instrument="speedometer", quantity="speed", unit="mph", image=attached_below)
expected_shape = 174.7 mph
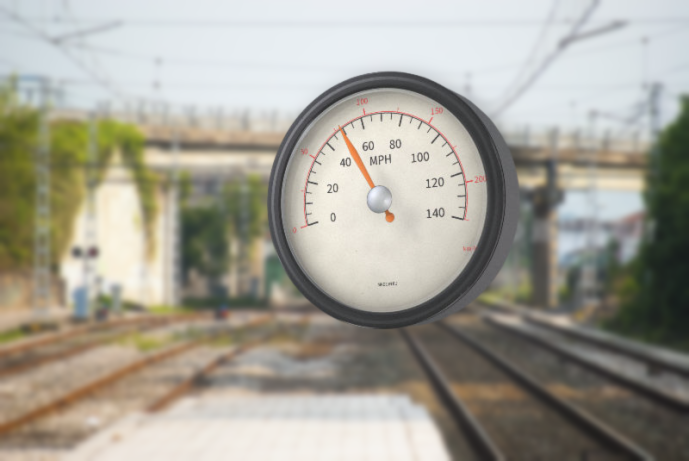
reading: 50 mph
